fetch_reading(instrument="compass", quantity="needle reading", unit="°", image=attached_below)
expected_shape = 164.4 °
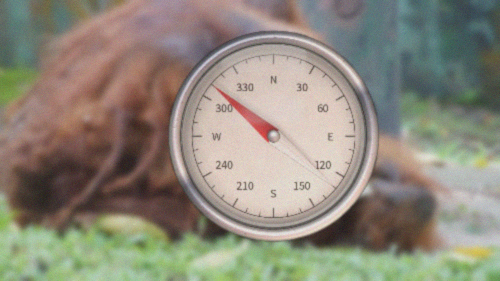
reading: 310 °
